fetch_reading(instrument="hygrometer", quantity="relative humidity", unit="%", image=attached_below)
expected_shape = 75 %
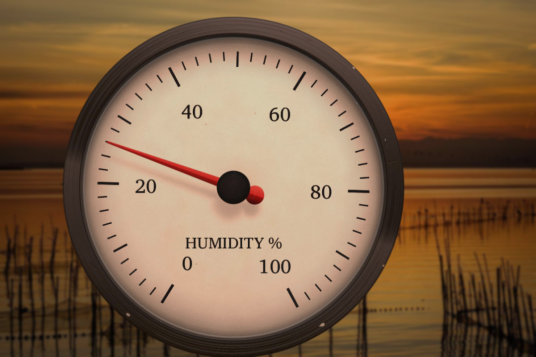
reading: 26 %
